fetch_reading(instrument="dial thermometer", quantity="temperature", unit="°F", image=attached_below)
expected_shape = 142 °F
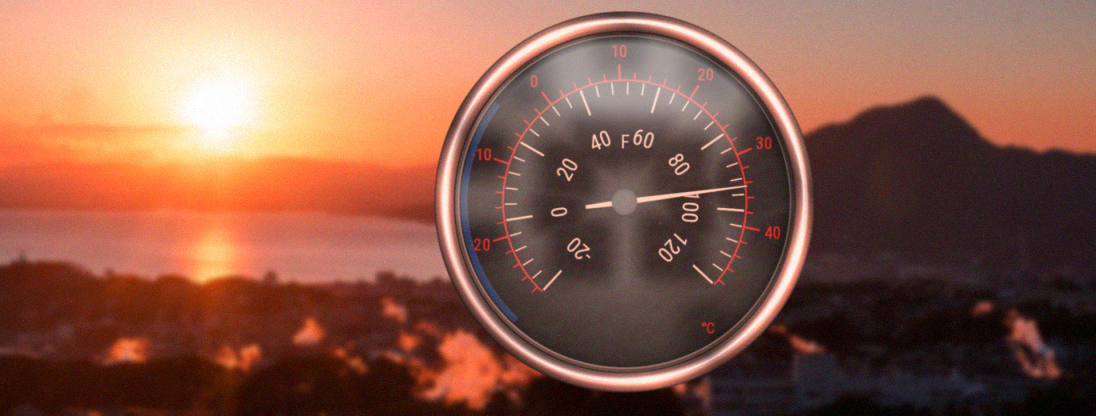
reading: 94 °F
